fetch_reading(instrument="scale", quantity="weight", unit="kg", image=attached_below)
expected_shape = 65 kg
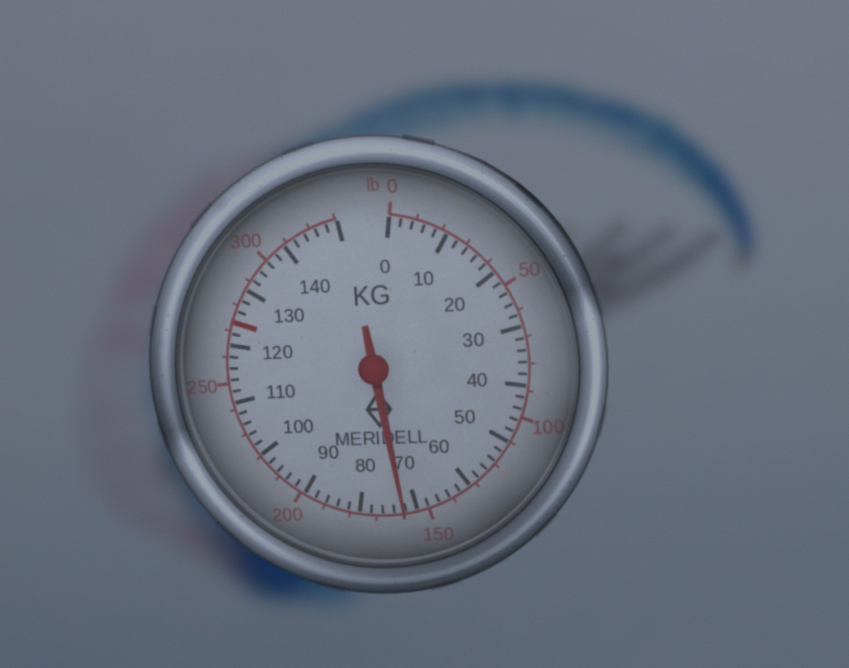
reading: 72 kg
